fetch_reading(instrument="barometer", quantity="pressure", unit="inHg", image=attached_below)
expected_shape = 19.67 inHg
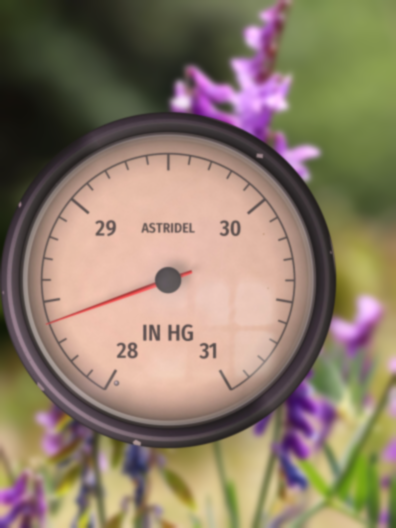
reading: 28.4 inHg
